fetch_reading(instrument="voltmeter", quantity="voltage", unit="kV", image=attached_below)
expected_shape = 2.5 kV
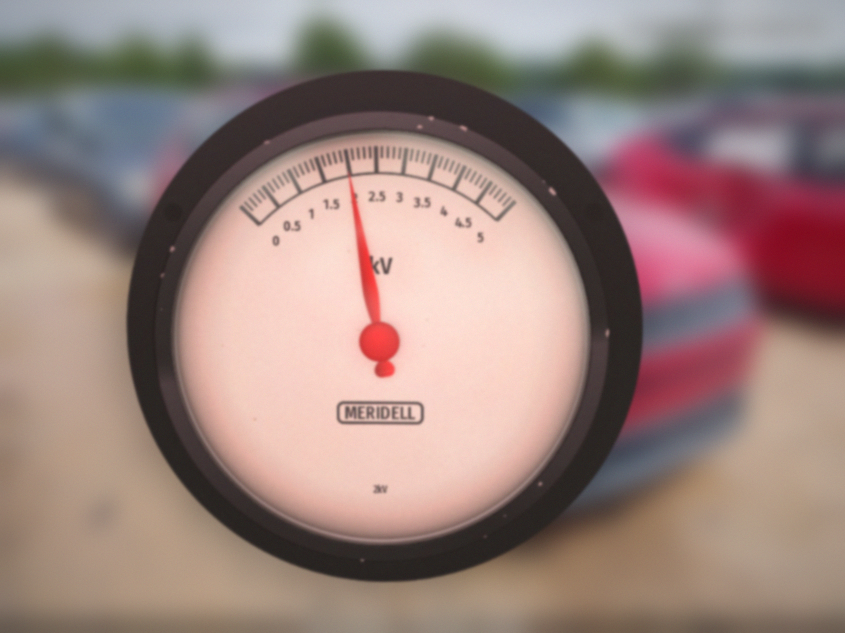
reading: 2 kV
